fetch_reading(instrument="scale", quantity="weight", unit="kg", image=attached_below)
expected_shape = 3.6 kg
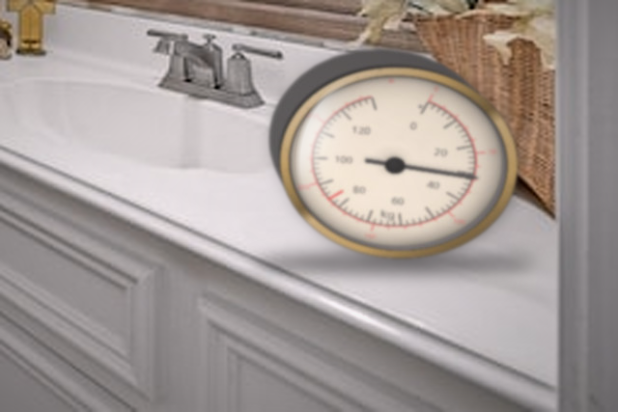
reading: 30 kg
